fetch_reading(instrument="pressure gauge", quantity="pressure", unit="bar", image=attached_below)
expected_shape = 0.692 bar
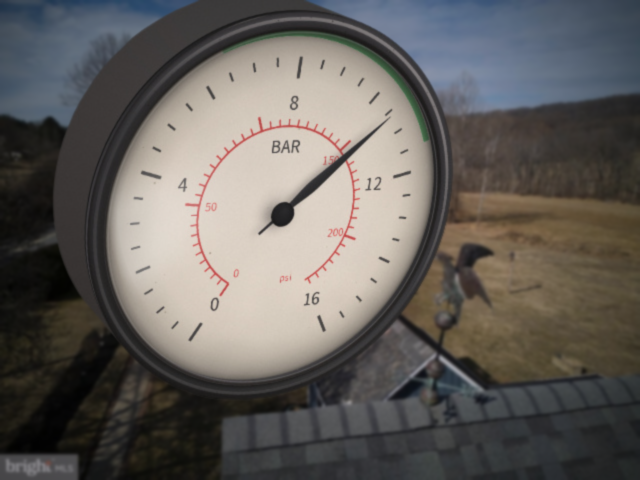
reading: 10.5 bar
